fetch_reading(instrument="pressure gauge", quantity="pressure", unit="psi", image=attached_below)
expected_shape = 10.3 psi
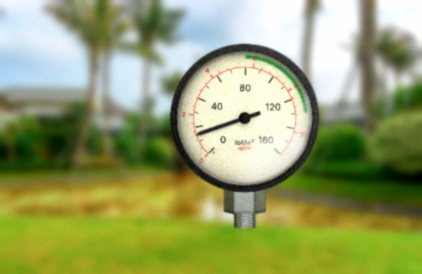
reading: 15 psi
